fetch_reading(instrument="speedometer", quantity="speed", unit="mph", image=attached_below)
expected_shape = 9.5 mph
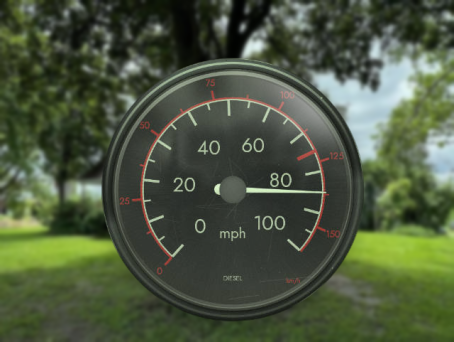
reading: 85 mph
